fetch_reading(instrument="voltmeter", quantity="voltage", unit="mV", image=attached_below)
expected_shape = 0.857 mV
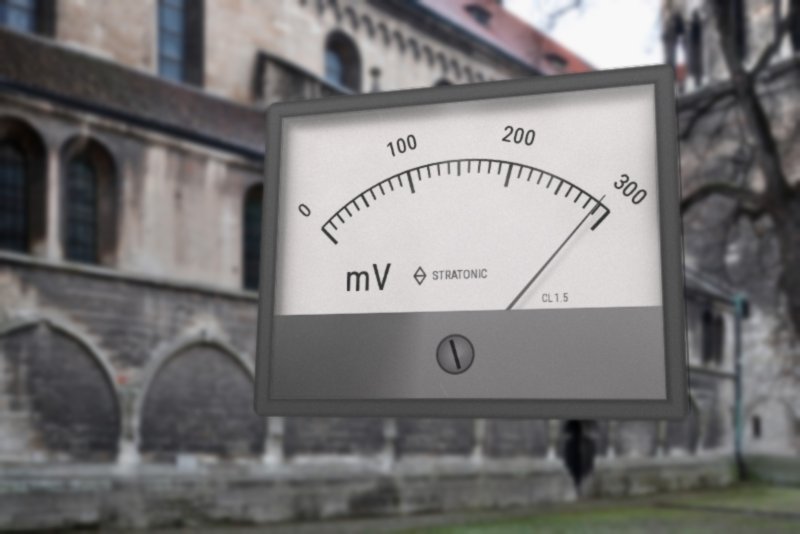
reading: 290 mV
